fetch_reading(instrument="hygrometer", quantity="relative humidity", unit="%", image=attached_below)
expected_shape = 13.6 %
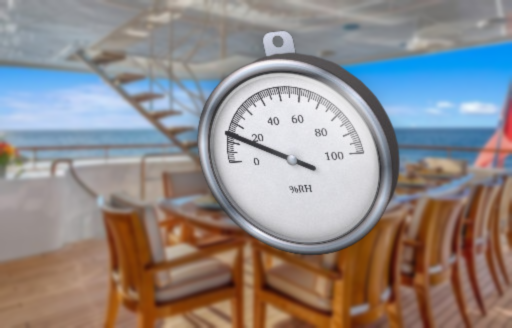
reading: 15 %
